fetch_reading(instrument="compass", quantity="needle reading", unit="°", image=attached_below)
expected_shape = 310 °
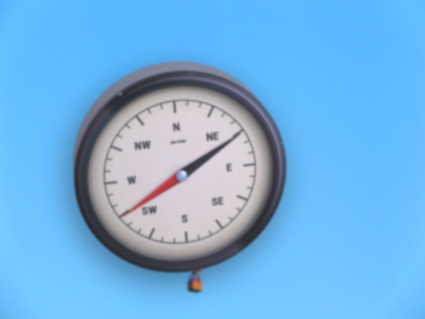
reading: 240 °
